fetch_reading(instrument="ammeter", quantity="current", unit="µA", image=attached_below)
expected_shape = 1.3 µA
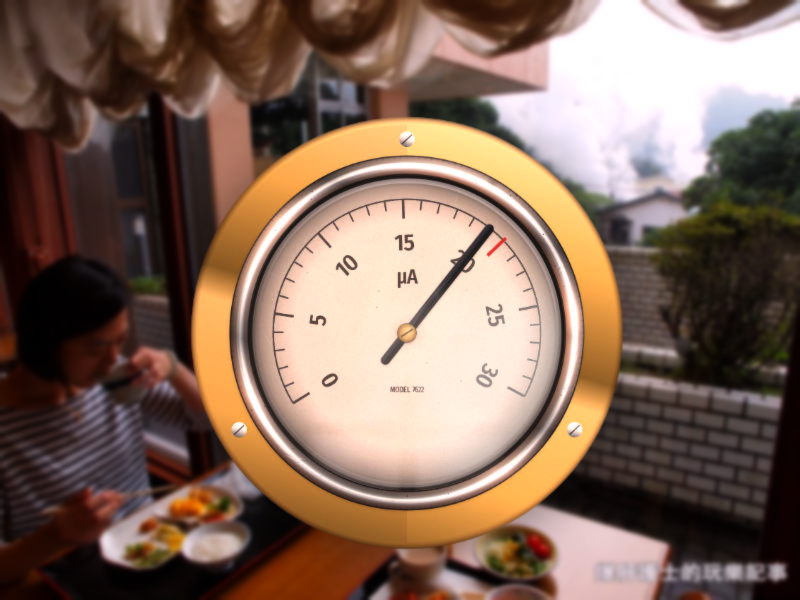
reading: 20 µA
